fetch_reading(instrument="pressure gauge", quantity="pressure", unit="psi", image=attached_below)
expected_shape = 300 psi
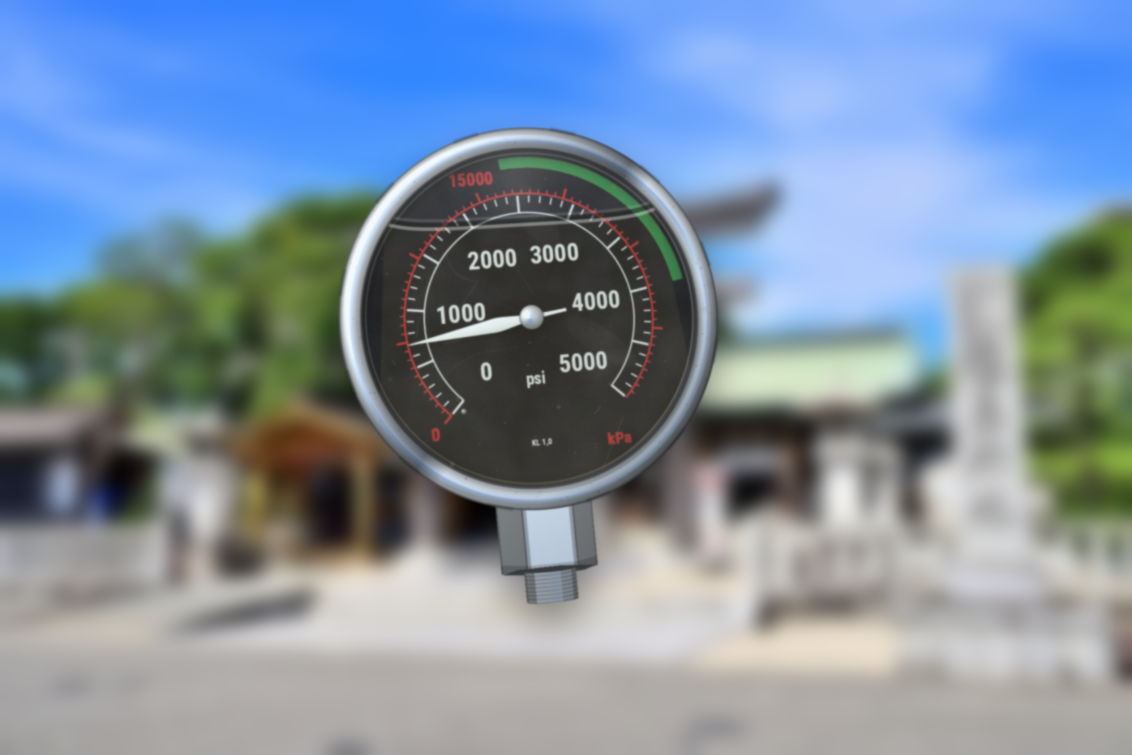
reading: 700 psi
